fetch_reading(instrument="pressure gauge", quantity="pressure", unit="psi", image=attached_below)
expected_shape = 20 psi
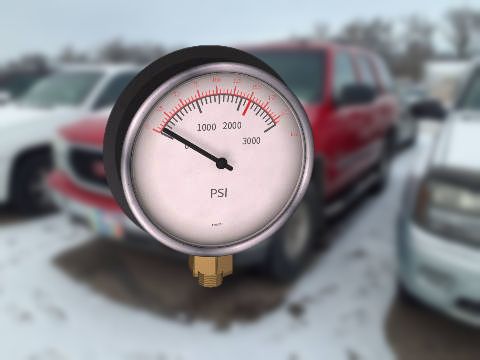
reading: 100 psi
